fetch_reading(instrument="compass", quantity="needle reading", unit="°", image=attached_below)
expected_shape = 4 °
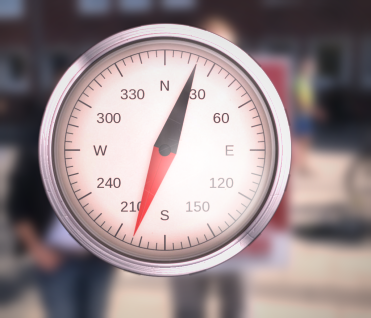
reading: 200 °
